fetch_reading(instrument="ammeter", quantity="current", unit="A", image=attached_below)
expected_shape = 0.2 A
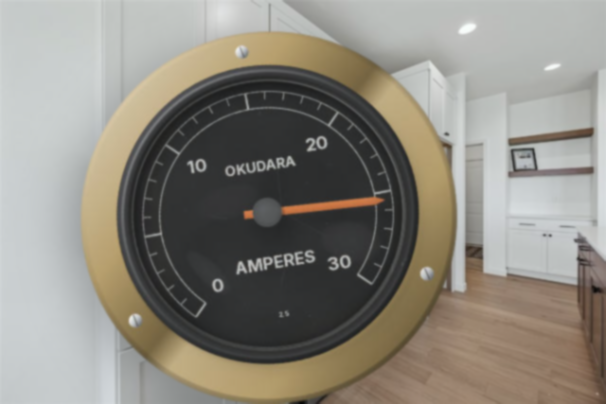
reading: 25.5 A
